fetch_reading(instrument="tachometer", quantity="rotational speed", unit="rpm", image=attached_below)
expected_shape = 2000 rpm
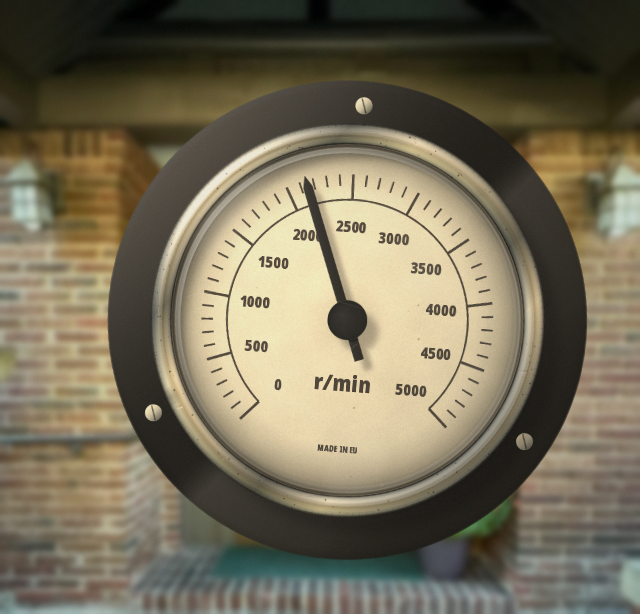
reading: 2150 rpm
